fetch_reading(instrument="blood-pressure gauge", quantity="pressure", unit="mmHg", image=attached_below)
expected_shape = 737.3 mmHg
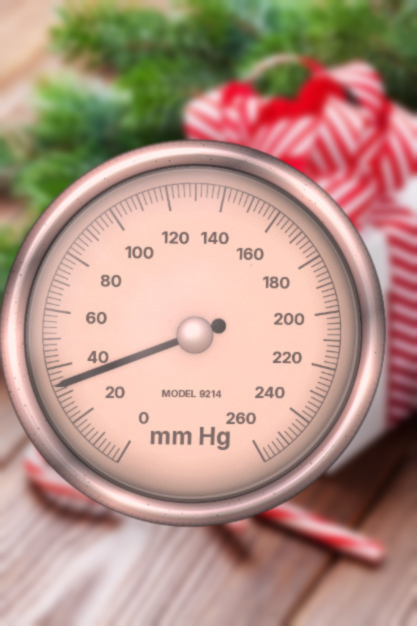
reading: 34 mmHg
